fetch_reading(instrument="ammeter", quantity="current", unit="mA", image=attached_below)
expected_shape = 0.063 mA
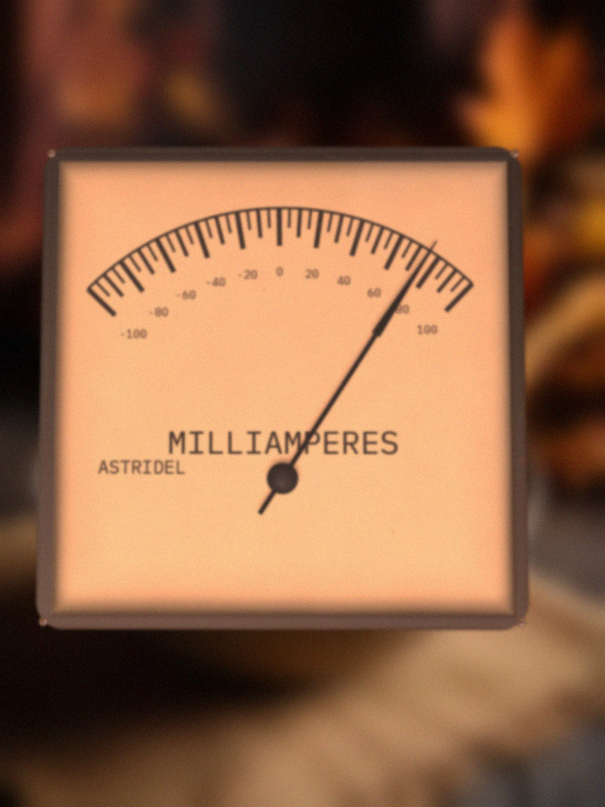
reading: 75 mA
